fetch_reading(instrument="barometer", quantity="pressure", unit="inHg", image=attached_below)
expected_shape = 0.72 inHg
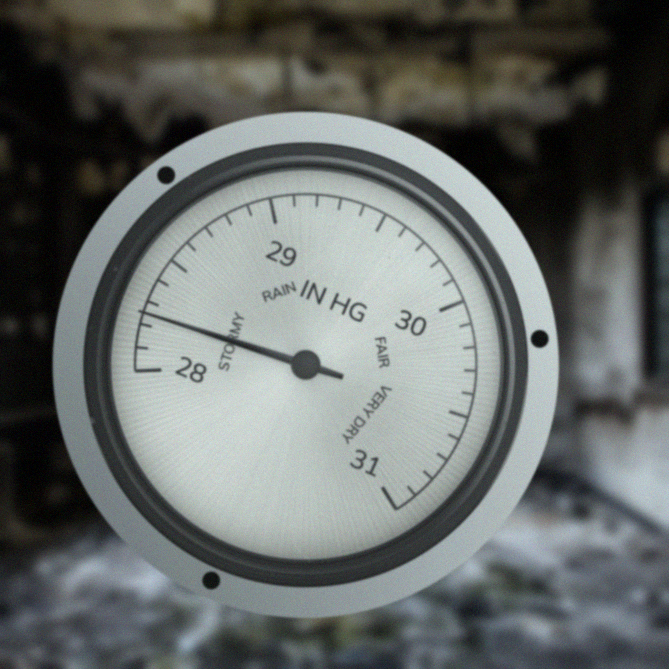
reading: 28.25 inHg
